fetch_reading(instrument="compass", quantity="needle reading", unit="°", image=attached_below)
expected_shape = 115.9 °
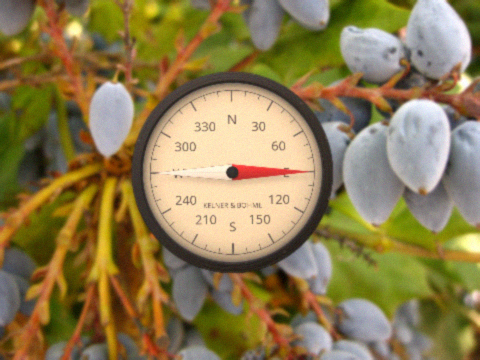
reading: 90 °
